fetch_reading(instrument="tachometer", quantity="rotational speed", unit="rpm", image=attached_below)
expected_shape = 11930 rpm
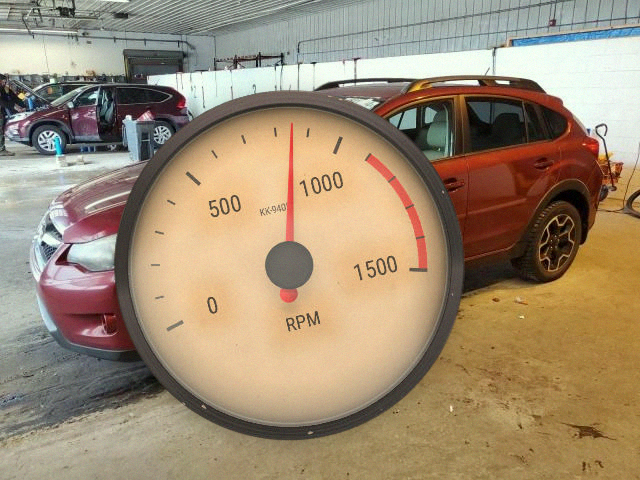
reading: 850 rpm
